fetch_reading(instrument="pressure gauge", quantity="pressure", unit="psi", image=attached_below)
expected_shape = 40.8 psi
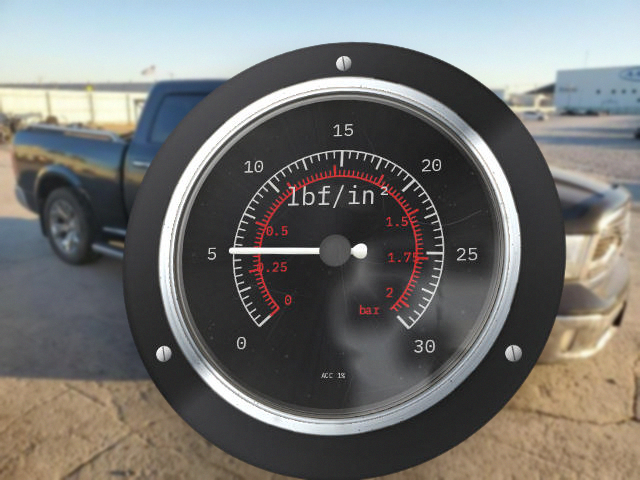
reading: 5 psi
